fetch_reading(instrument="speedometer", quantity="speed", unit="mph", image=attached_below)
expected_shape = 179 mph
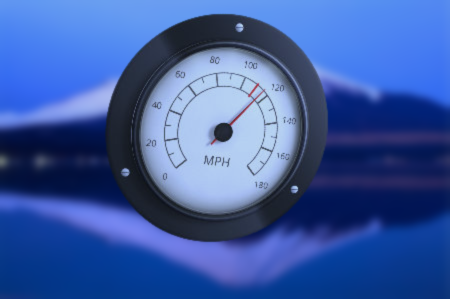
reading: 115 mph
